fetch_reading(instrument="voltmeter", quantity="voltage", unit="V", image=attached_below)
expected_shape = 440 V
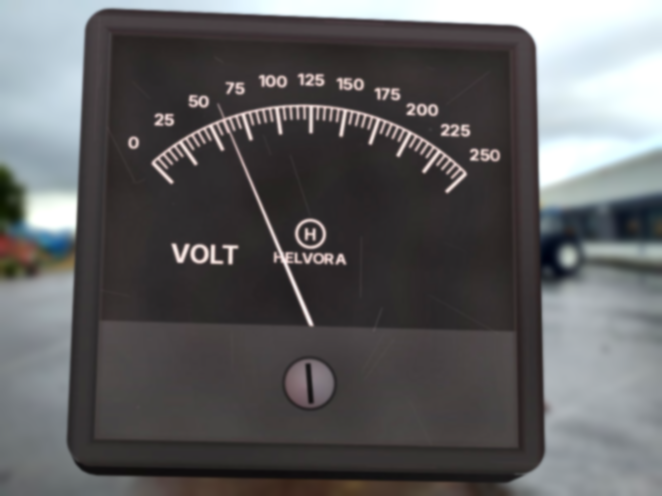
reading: 60 V
